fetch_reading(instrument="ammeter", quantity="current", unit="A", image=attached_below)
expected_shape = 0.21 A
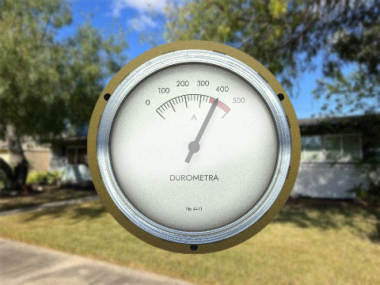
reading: 400 A
